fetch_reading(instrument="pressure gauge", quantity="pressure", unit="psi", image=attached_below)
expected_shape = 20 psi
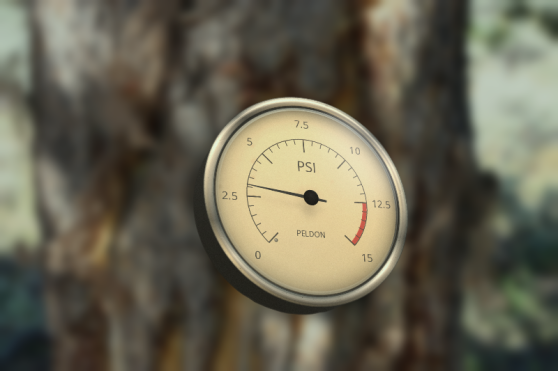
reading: 3 psi
